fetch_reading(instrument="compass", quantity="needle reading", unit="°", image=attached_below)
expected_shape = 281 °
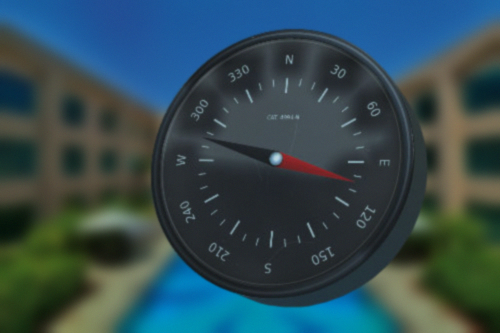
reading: 105 °
